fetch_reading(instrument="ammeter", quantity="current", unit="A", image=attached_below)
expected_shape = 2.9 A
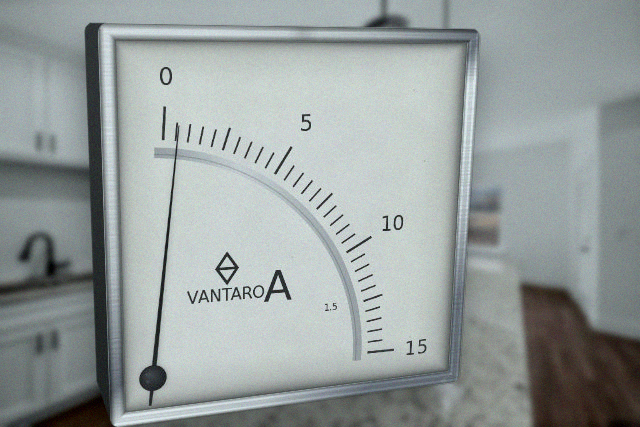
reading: 0.5 A
